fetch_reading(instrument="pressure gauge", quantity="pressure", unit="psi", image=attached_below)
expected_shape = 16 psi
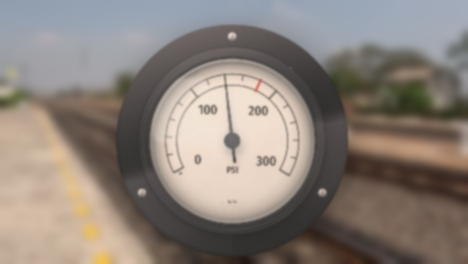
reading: 140 psi
